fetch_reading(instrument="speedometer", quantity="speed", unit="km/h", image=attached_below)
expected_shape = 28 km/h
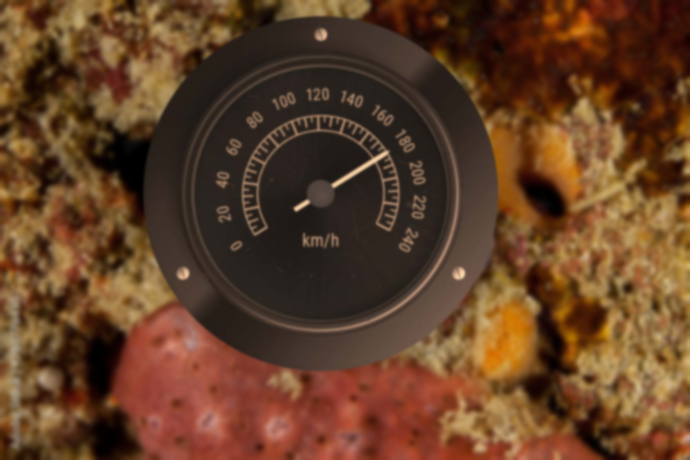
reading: 180 km/h
